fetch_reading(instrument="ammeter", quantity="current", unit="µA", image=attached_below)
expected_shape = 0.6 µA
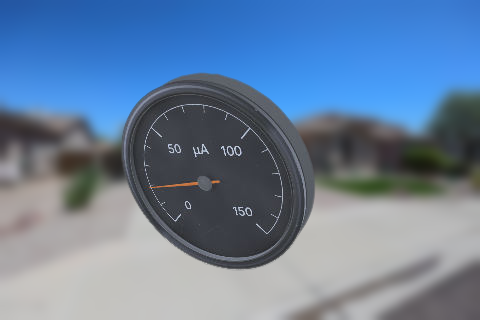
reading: 20 µA
